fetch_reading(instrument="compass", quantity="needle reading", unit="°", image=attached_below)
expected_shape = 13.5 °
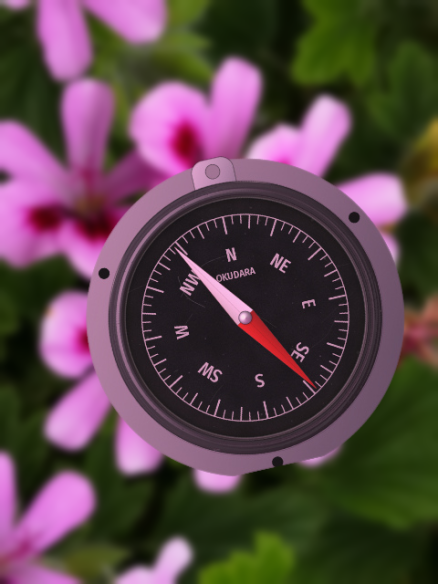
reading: 147.5 °
